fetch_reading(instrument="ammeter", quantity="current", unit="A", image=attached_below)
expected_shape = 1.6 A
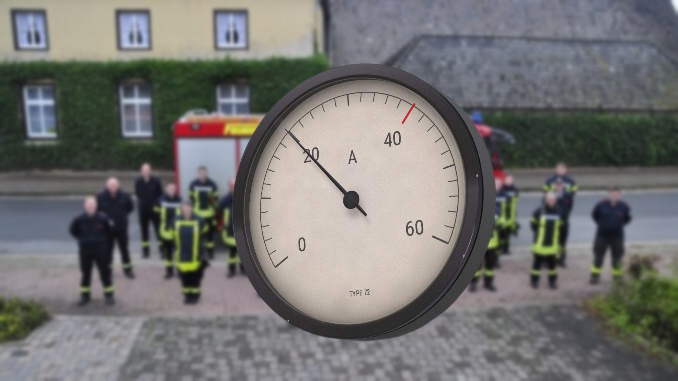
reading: 20 A
